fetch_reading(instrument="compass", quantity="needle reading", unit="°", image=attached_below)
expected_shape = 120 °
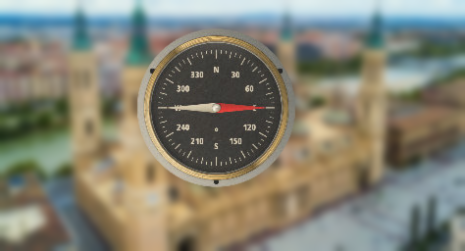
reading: 90 °
